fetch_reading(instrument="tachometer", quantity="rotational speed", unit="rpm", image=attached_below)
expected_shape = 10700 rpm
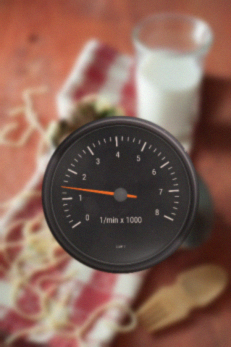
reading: 1400 rpm
